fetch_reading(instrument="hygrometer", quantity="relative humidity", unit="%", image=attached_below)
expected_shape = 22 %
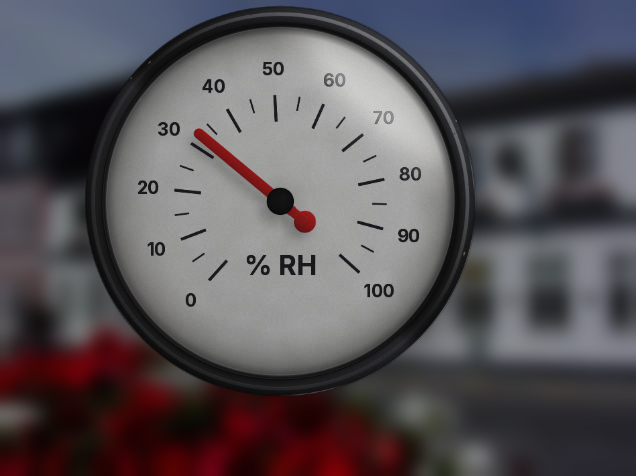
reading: 32.5 %
